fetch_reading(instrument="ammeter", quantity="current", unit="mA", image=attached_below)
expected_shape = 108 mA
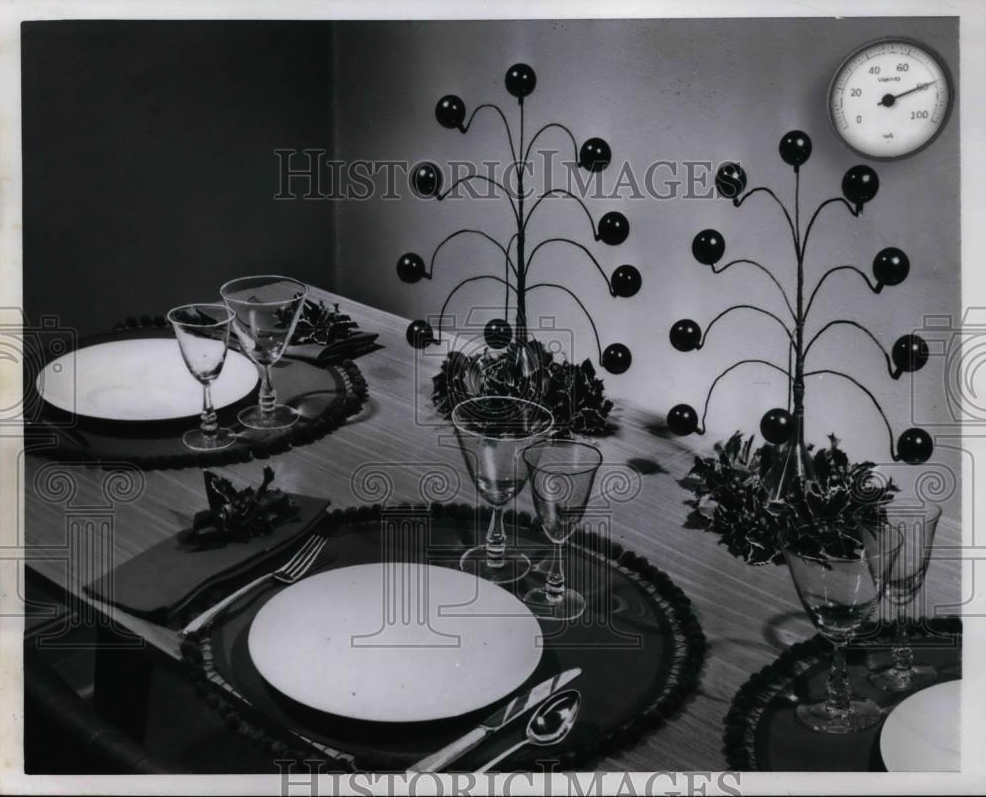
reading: 80 mA
